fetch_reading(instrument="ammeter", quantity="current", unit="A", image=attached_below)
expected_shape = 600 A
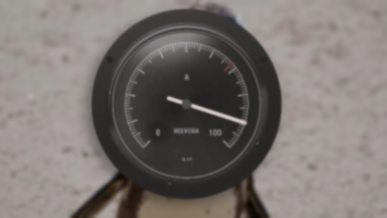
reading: 90 A
